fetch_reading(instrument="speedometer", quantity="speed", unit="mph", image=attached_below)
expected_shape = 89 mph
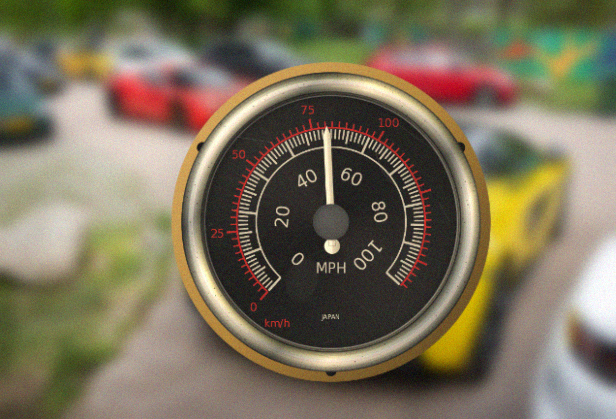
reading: 50 mph
